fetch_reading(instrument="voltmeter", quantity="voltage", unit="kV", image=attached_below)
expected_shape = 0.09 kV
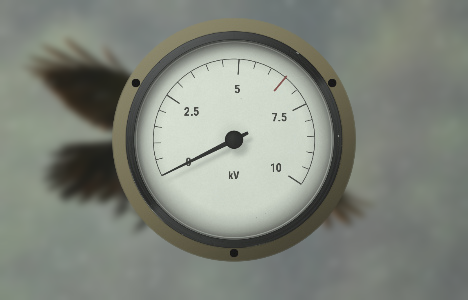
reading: 0 kV
